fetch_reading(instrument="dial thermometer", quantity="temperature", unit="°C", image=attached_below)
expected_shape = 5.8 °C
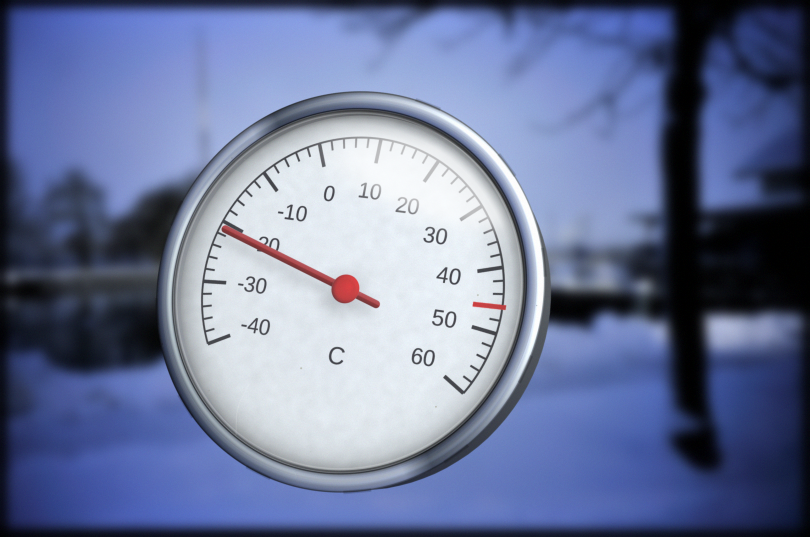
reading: -21 °C
